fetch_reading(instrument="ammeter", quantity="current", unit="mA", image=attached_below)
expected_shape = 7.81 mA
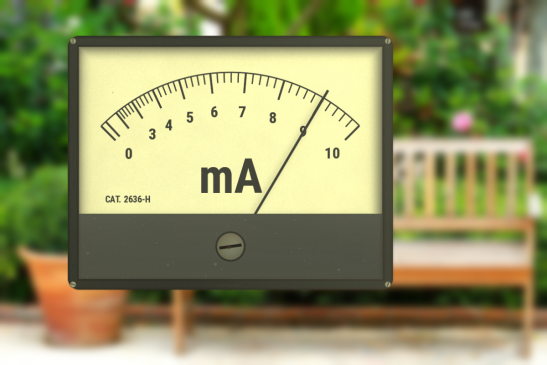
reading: 9 mA
